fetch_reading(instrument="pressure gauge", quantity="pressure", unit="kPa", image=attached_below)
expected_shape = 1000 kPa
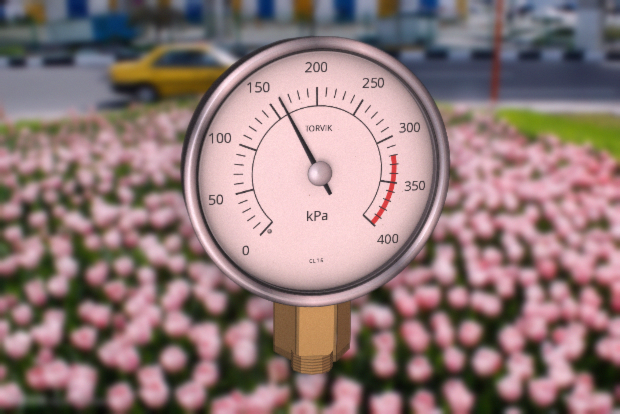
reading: 160 kPa
